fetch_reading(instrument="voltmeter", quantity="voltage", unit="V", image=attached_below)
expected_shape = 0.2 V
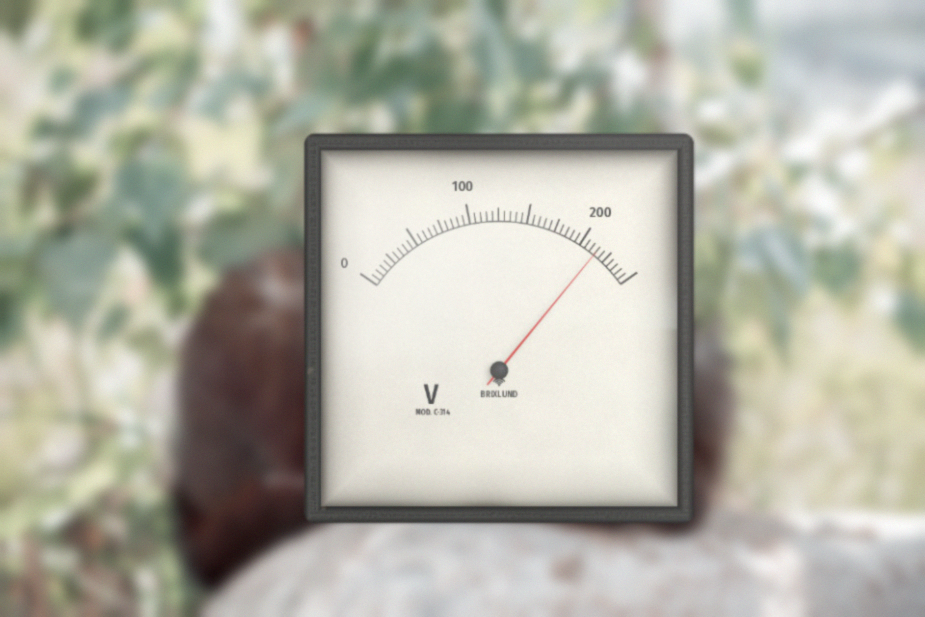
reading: 215 V
